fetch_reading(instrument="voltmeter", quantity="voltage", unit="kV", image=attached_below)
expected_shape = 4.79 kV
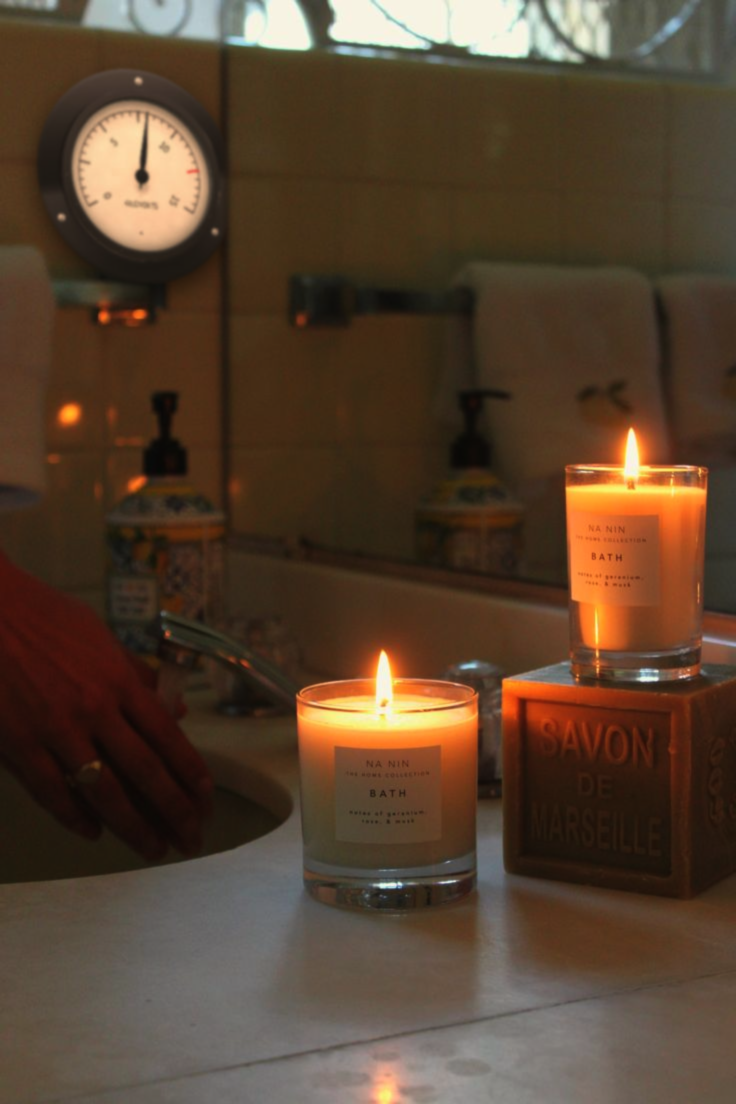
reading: 8 kV
